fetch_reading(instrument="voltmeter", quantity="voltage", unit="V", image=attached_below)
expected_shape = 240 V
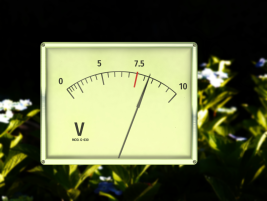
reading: 8.25 V
